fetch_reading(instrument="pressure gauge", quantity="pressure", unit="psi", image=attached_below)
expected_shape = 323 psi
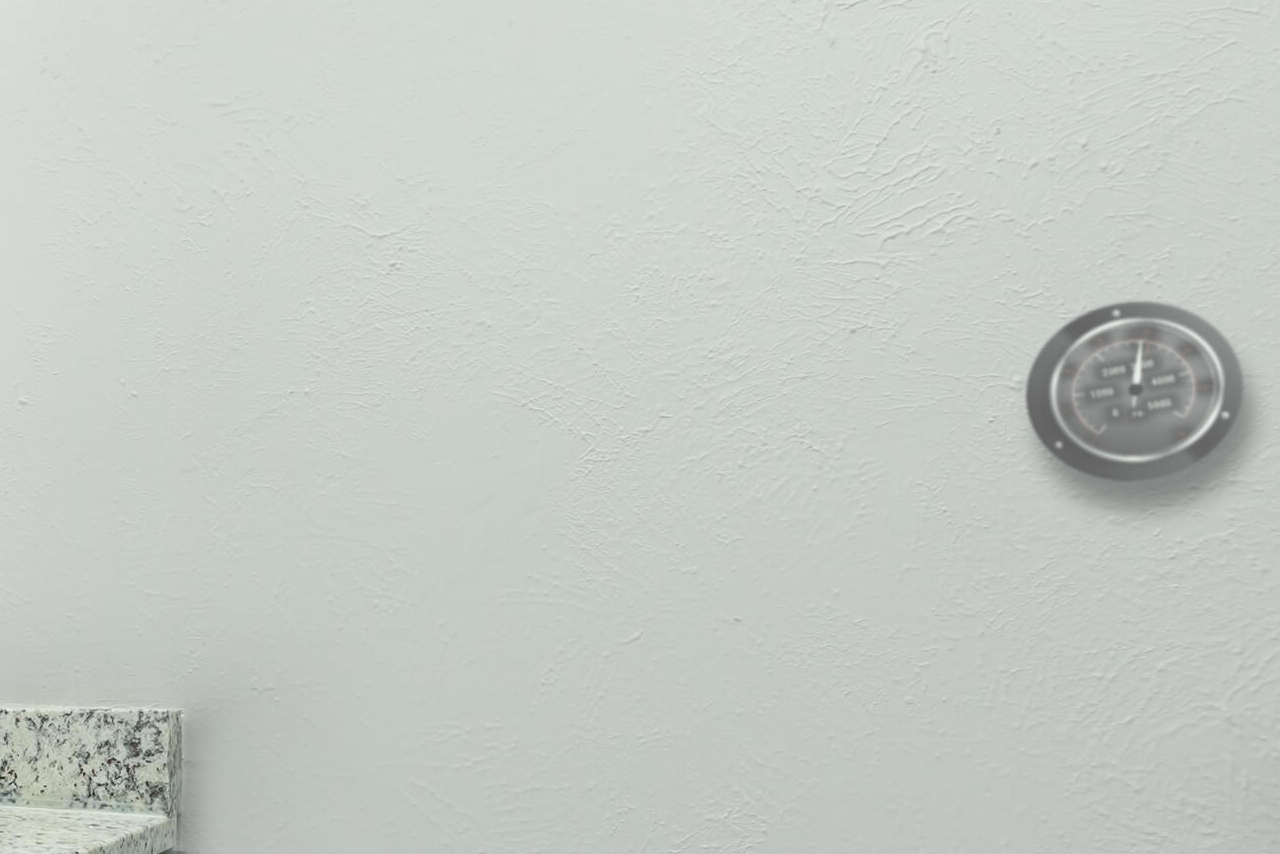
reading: 2800 psi
